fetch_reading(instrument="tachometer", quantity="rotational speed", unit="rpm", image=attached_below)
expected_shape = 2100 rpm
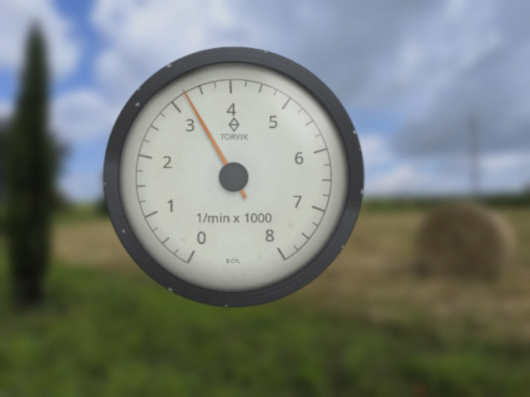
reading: 3250 rpm
